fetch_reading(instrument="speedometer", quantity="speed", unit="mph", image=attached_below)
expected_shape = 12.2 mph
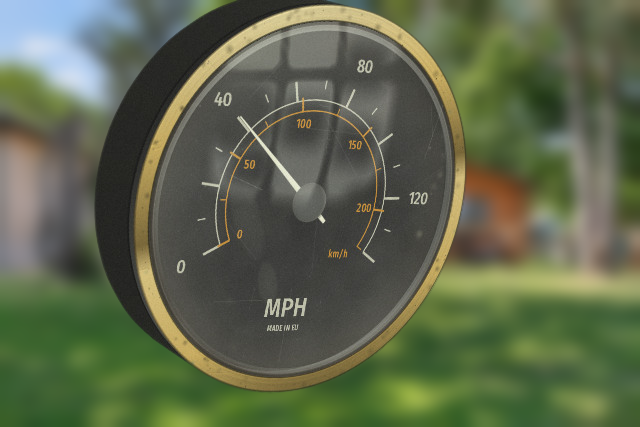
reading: 40 mph
